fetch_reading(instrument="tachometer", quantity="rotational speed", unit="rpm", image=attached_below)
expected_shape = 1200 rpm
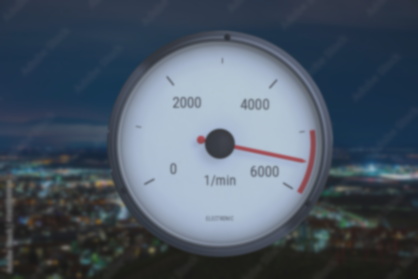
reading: 5500 rpm
